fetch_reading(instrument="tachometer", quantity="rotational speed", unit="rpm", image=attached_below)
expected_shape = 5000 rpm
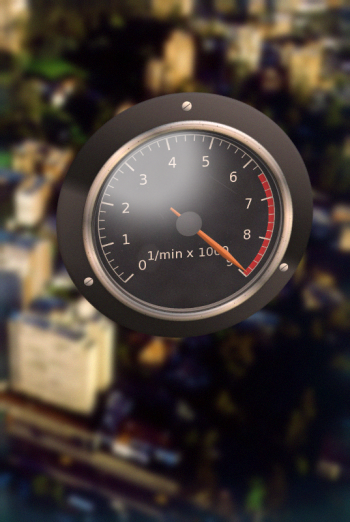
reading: 8900 rpm
